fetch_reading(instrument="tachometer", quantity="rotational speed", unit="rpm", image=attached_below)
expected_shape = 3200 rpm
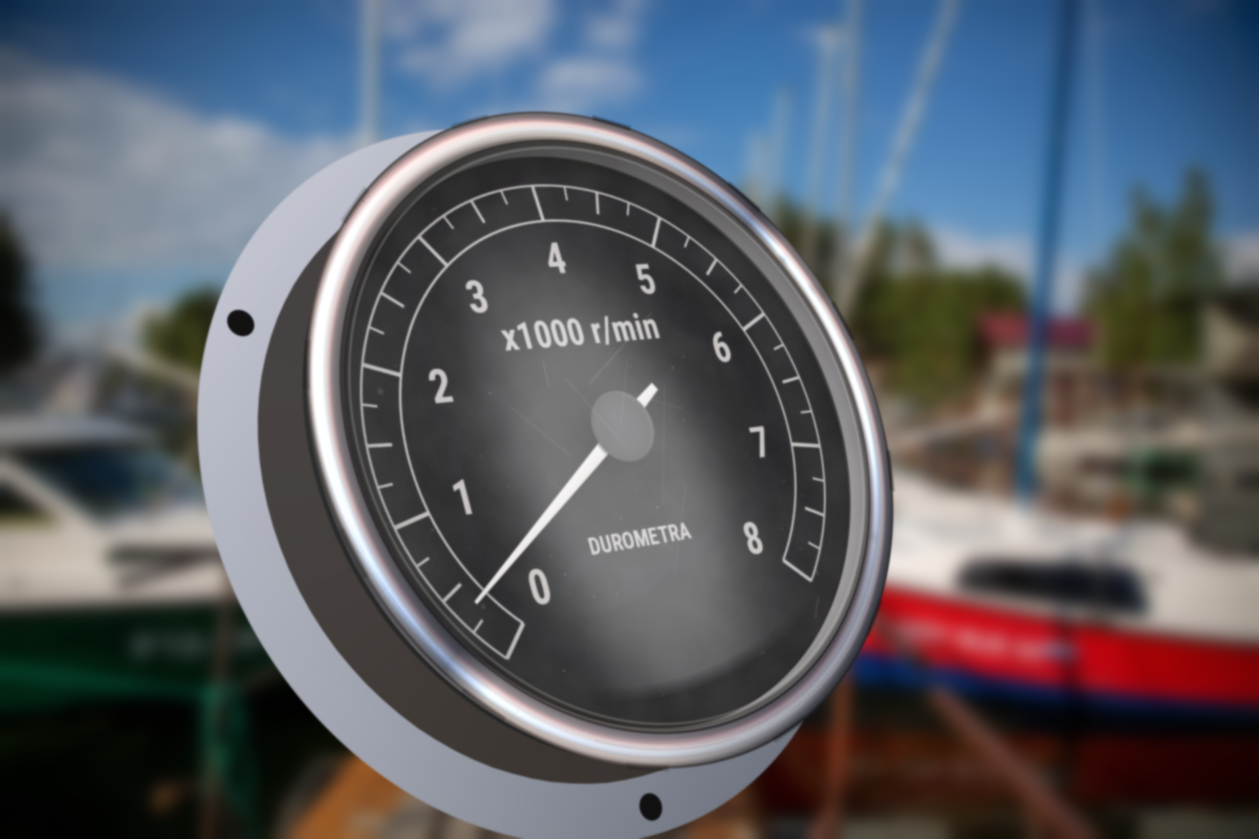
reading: 375 rpm
